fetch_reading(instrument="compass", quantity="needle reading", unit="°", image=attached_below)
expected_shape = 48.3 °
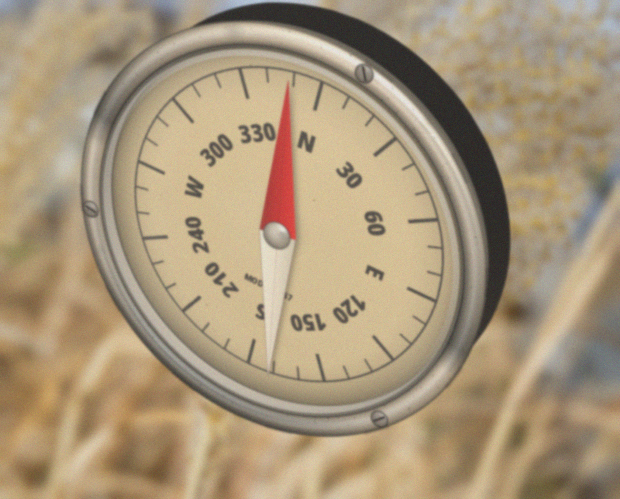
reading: 350 °
